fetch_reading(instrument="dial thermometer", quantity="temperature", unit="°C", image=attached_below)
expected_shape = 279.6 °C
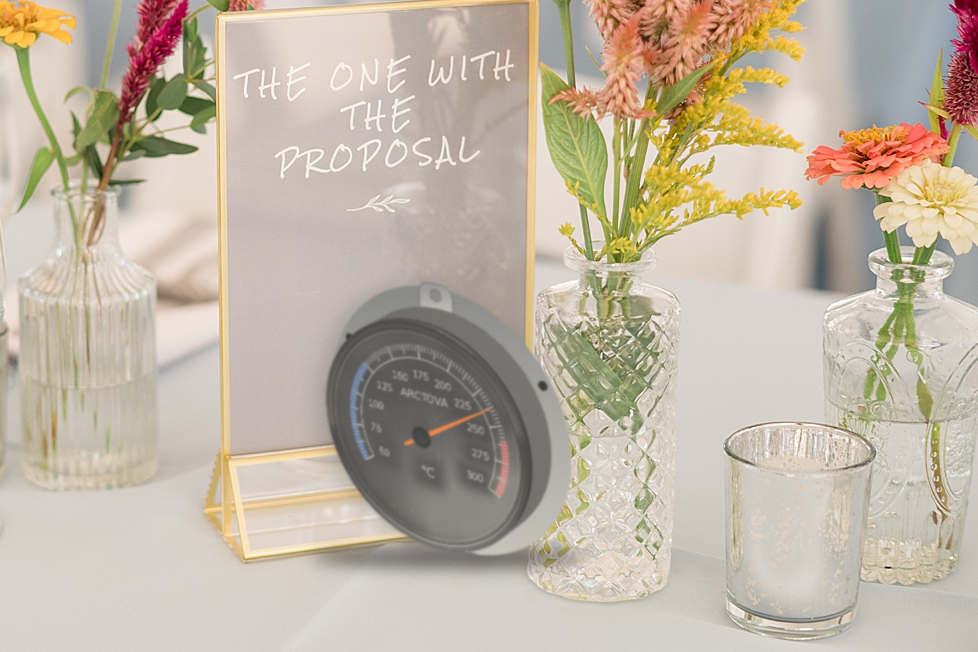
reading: 237.5 °C
